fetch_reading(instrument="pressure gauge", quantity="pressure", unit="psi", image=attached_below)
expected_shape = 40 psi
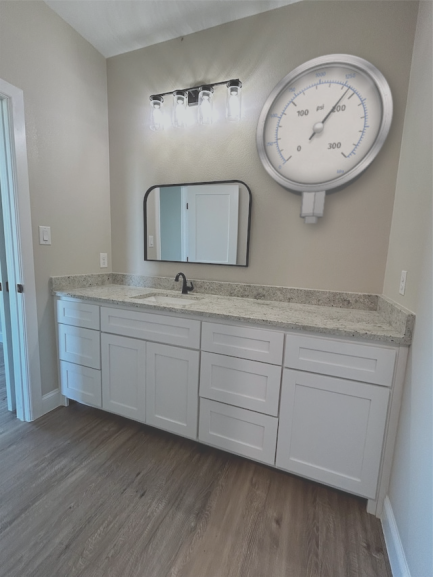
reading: 190 psi
